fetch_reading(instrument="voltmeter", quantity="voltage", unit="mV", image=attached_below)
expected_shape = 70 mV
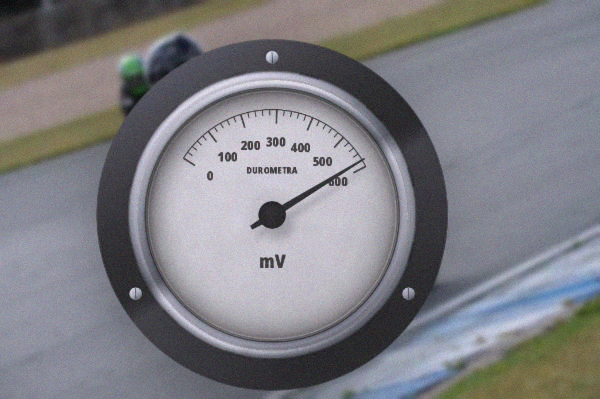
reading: 580 mV
